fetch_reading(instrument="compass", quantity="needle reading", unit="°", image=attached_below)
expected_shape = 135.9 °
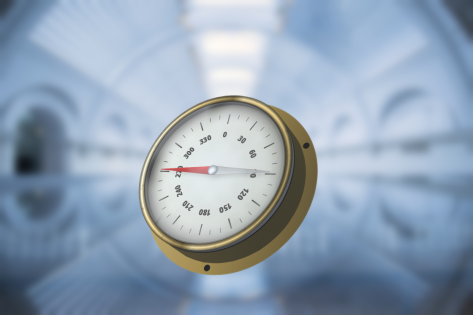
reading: 270 °
